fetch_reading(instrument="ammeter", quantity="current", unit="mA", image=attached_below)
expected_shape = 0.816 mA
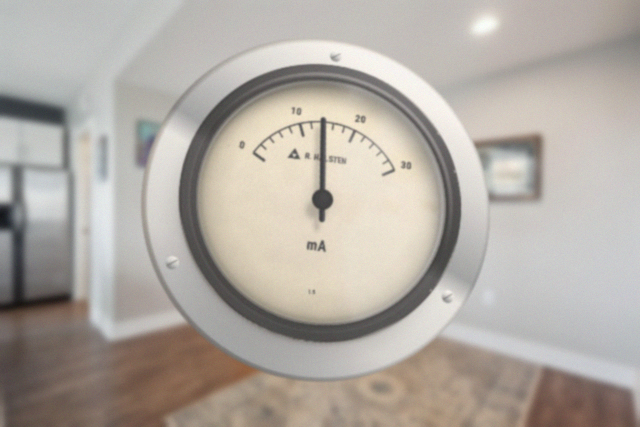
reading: 14 mA
